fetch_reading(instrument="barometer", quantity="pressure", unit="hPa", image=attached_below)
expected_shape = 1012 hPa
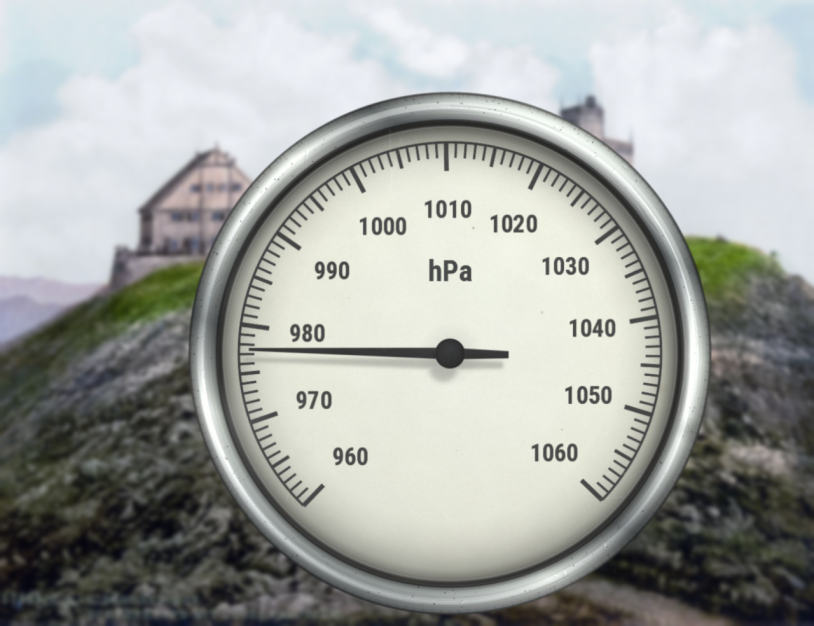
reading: 977.5 hPa
